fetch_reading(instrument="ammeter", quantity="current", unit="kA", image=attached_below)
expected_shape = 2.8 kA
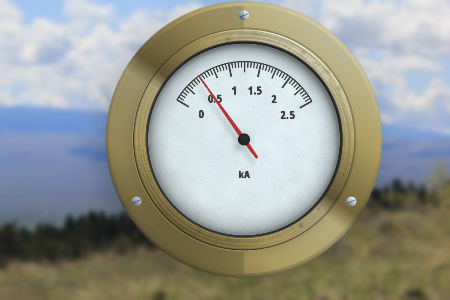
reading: 0.5 kA
